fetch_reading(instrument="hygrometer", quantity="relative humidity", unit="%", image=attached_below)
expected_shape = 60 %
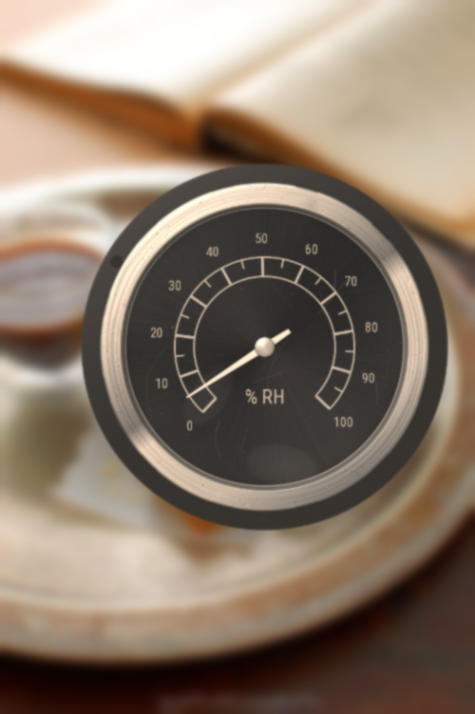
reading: 5 %
